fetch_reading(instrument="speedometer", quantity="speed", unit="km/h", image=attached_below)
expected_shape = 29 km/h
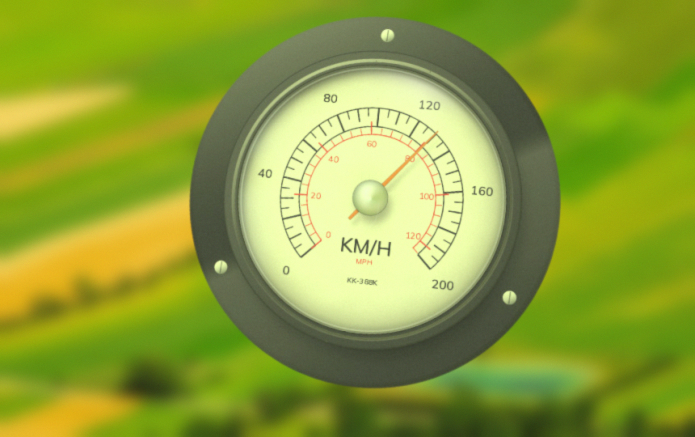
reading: 130 km/h
